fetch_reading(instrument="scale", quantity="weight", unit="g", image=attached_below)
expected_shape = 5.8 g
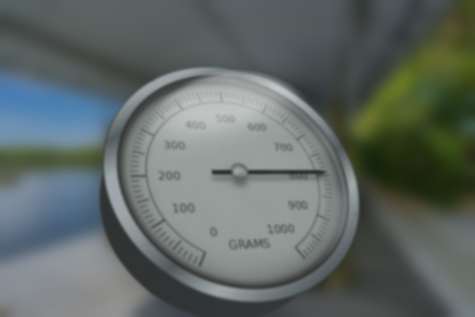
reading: 800 g
